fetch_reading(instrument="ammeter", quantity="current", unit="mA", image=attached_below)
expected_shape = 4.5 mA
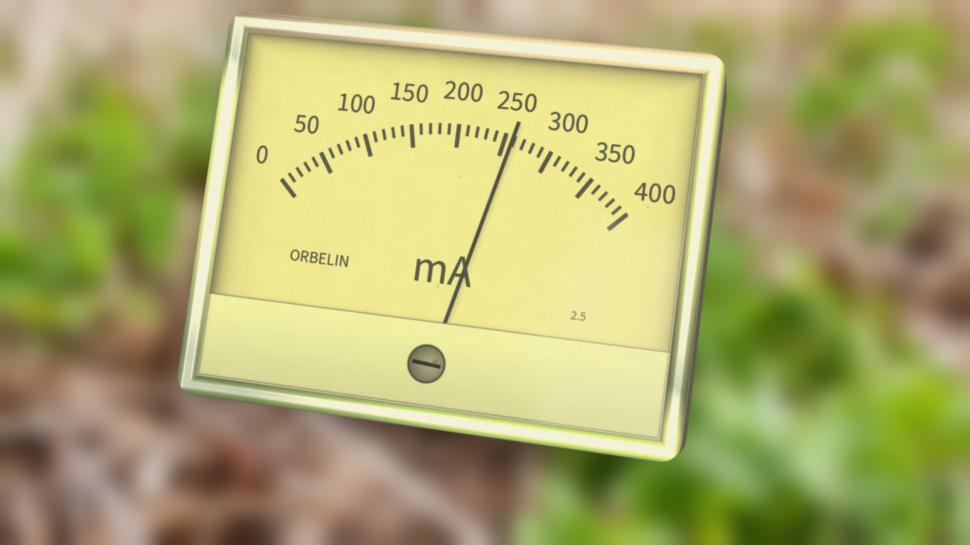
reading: 260 mA
